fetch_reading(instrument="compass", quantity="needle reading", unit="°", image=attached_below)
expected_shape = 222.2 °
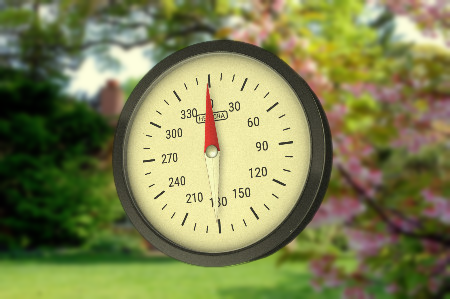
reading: 0 °
